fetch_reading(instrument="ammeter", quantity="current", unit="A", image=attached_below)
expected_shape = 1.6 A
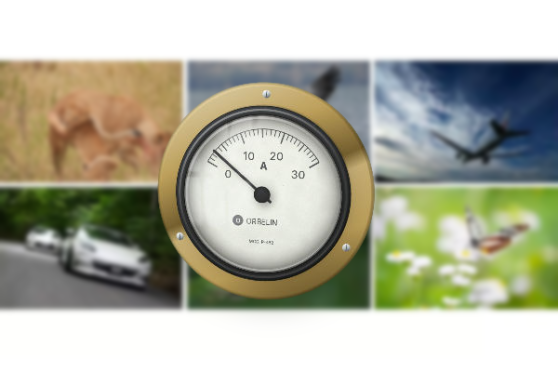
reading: 3 A
